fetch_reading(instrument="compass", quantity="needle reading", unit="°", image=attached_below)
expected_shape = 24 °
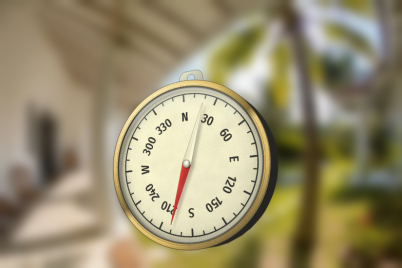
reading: 200 °
